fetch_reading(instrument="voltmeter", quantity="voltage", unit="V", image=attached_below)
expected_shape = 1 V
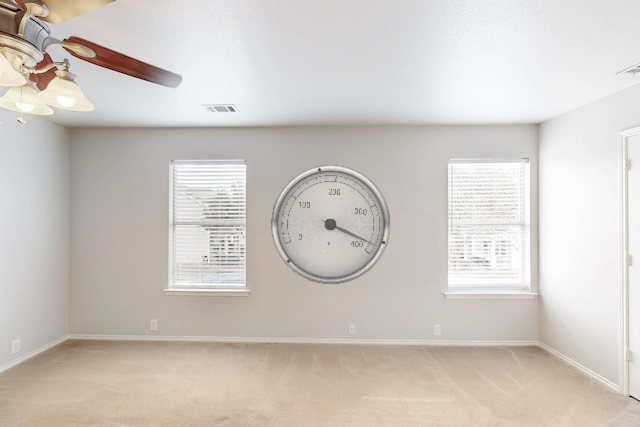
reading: 380 V
